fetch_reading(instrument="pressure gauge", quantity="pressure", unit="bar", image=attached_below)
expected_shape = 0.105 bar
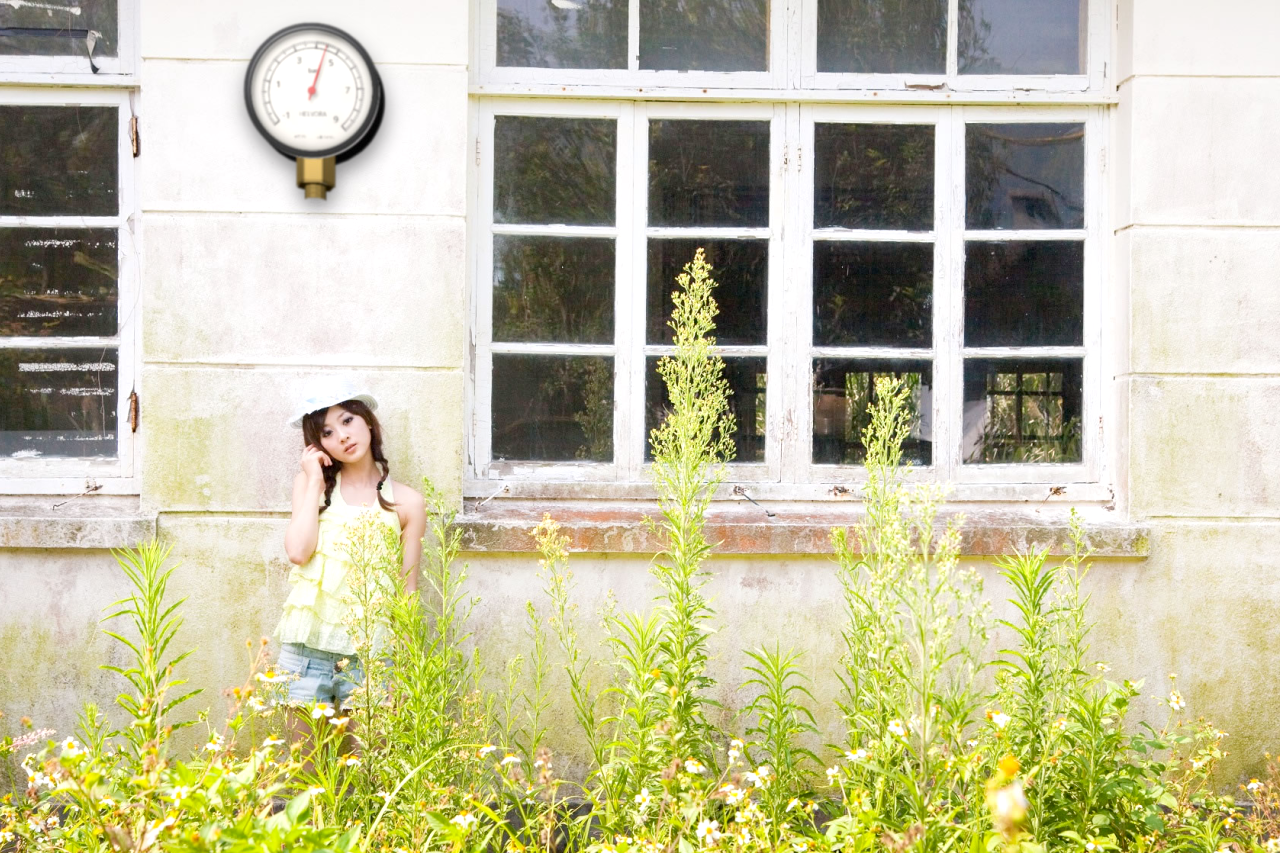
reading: 4.5 bar
